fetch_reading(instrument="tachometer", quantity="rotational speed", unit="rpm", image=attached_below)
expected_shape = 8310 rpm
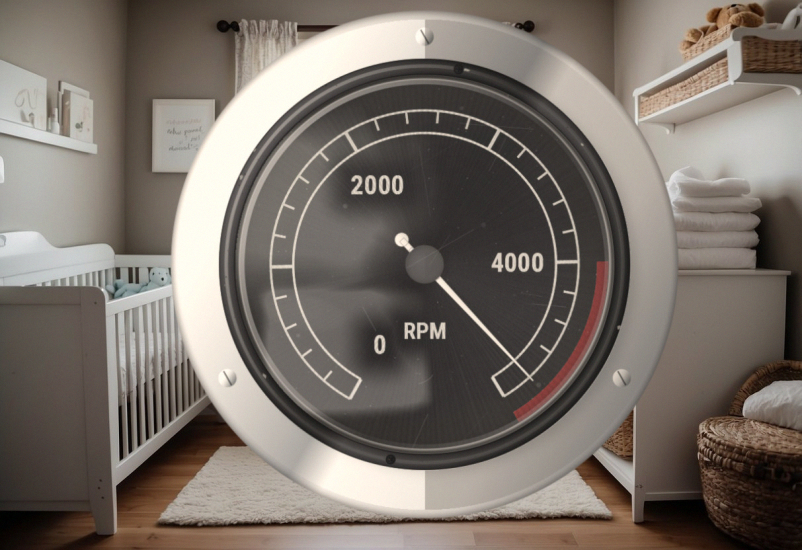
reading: 4800 rpm
